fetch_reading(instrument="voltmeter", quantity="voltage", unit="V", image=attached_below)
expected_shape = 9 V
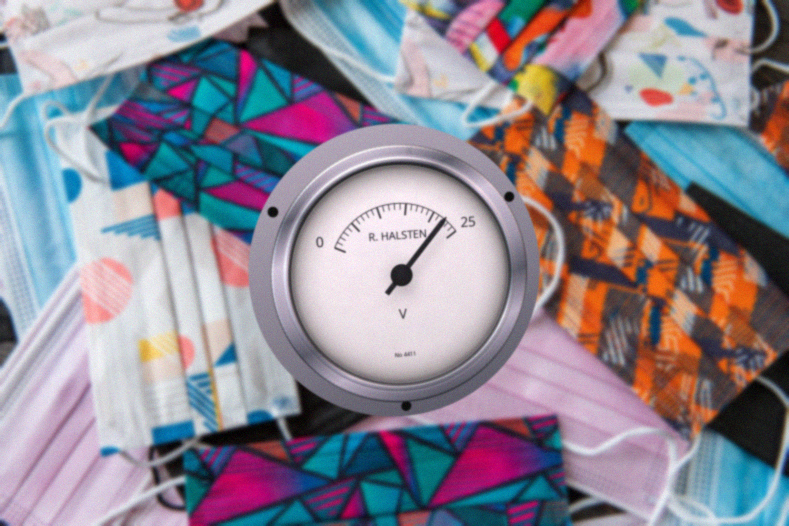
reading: 22 V
